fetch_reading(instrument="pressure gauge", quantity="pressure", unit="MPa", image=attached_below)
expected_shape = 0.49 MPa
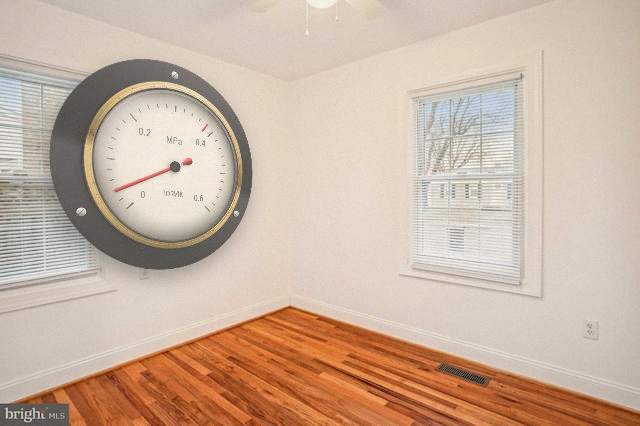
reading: 0.04 MPa
